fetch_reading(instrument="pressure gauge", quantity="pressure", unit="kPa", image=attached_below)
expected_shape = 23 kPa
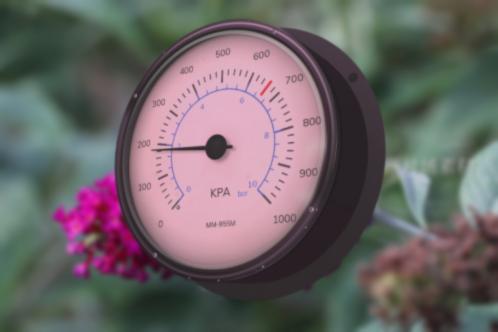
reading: 180 kPa
